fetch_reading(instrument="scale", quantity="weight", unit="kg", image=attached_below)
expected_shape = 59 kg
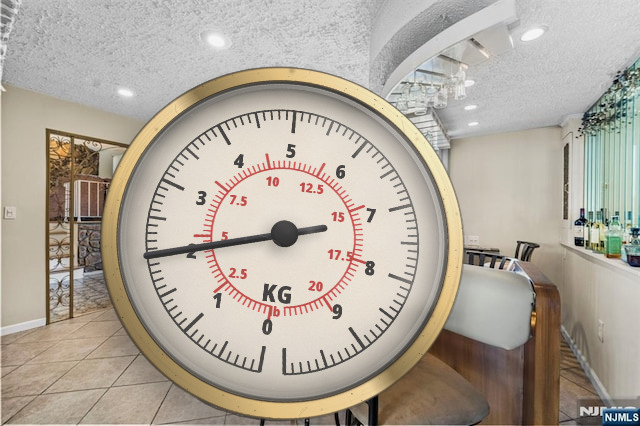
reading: 2 kg
